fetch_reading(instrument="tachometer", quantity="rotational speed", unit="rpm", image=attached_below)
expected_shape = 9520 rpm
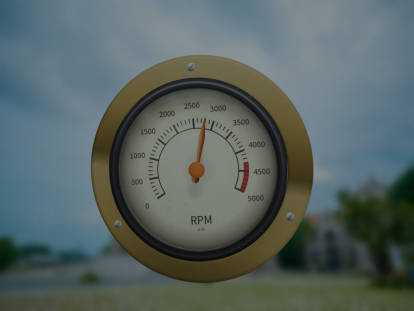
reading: 2800 rpm
